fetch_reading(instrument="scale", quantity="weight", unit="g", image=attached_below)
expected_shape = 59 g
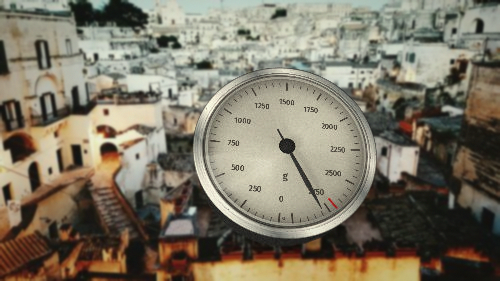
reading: 2800 g
